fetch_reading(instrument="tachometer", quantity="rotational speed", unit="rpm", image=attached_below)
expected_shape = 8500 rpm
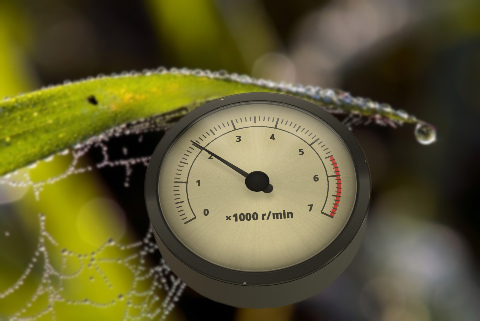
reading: 2000 rpm
